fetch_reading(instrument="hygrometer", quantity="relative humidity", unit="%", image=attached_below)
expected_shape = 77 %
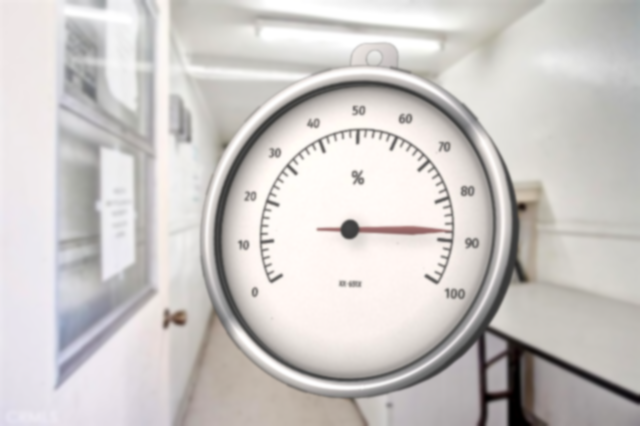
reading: 88 %
